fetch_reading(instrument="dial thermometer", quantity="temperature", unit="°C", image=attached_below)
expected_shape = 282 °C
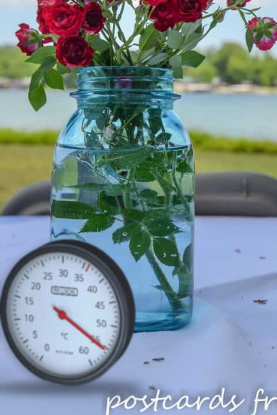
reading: 55 °C
